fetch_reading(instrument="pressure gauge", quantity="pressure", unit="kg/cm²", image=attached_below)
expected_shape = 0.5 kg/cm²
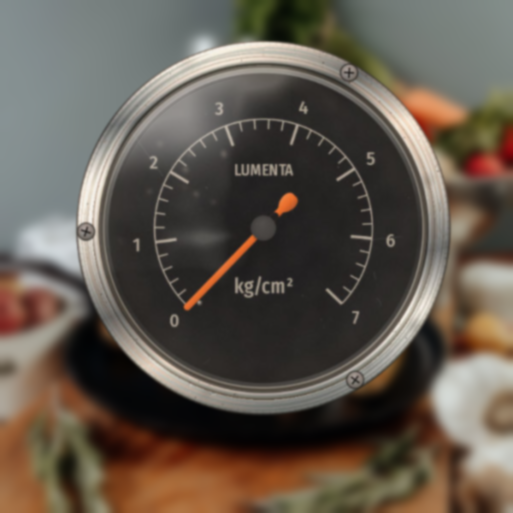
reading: 0 kg/cm²
